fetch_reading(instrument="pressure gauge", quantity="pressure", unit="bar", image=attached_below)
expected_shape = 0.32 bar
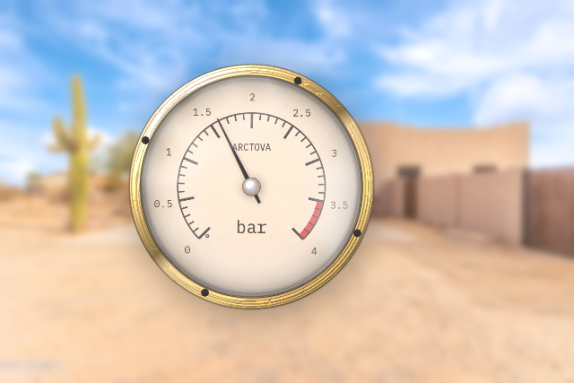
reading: 1.6 bar
